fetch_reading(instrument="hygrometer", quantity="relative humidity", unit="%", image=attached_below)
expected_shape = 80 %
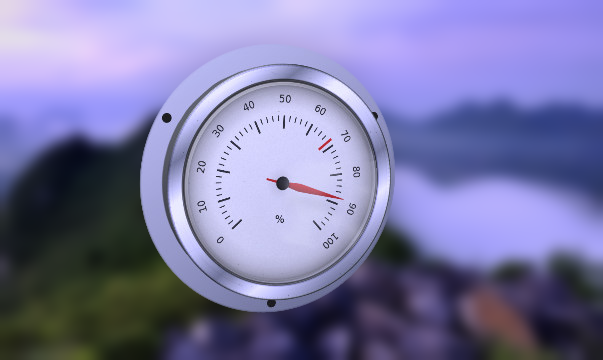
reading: 88 %
